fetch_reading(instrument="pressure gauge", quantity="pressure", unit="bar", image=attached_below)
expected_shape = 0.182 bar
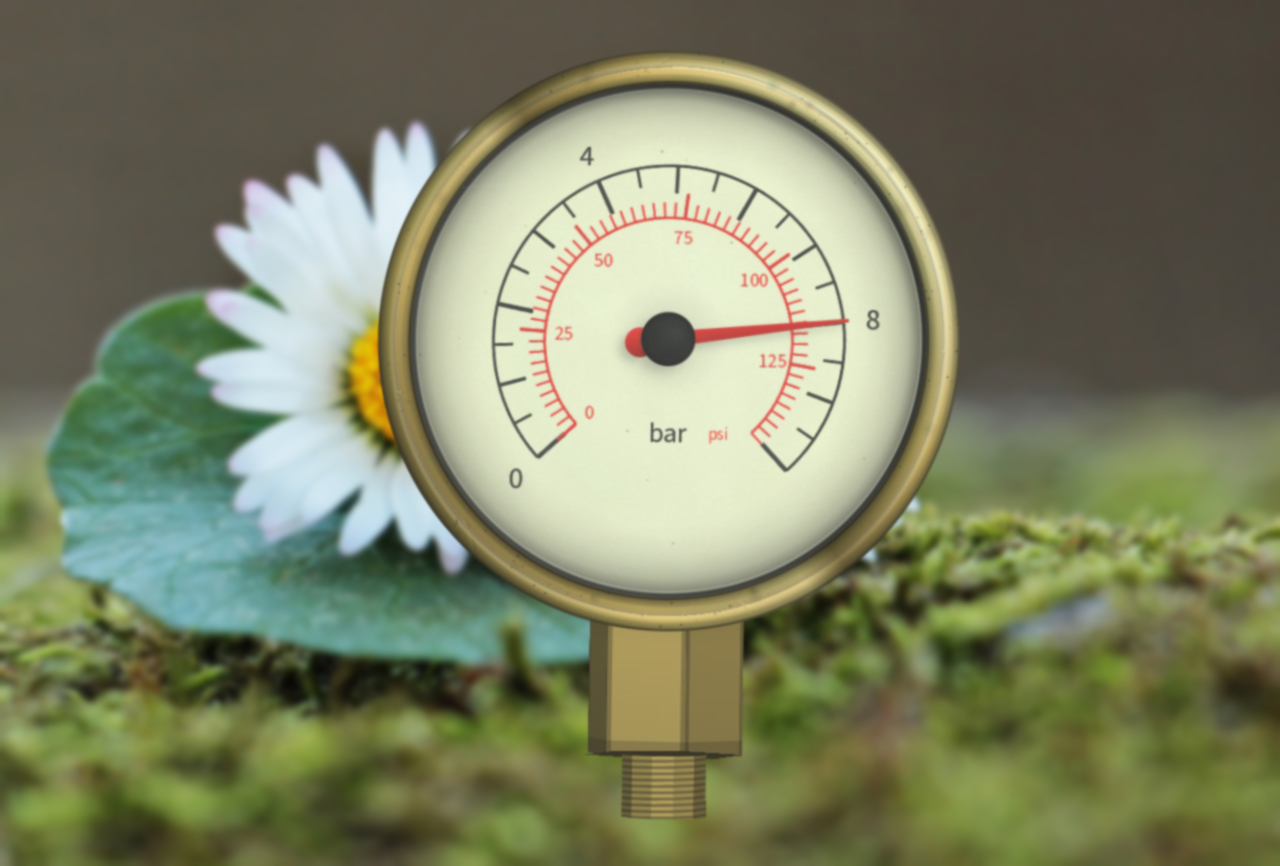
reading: 8 bar
